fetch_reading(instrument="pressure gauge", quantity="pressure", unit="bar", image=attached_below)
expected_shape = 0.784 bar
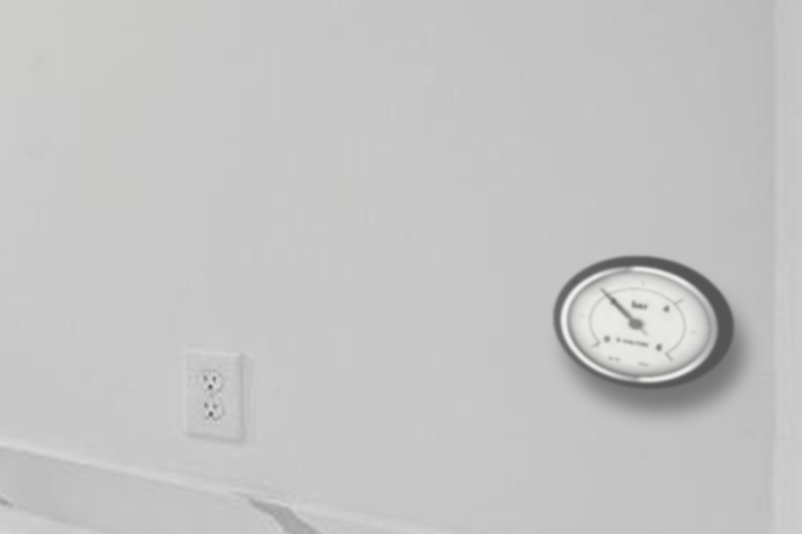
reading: 2 bar
